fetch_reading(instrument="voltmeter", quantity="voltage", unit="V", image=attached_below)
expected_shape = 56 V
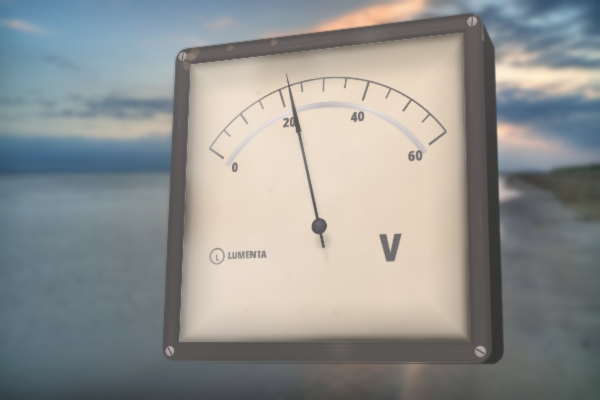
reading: 22.5 V
